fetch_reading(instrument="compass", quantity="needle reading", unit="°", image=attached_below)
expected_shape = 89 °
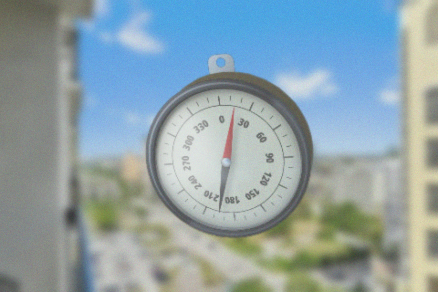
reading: 15 °
